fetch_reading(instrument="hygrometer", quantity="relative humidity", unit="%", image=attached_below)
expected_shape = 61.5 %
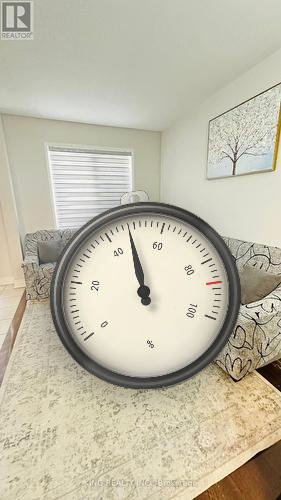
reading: 48 %
